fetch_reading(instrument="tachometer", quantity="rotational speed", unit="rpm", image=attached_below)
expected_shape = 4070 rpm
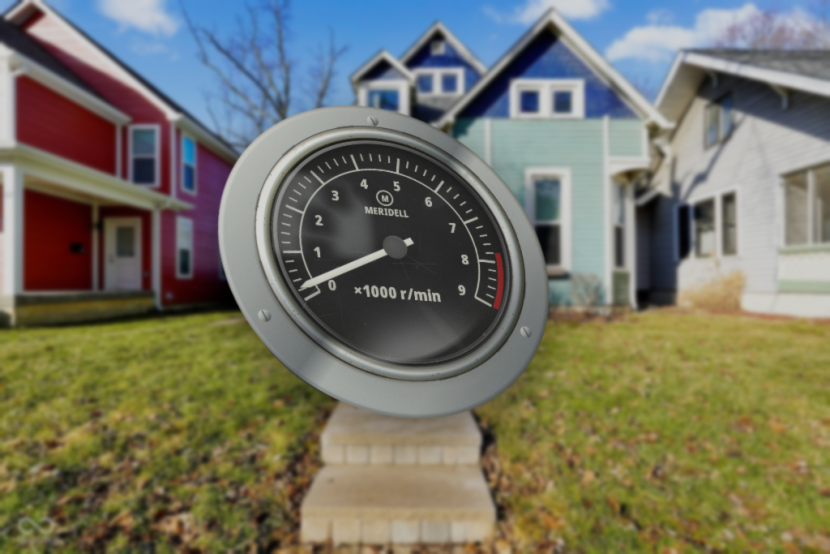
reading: 200 rpm
